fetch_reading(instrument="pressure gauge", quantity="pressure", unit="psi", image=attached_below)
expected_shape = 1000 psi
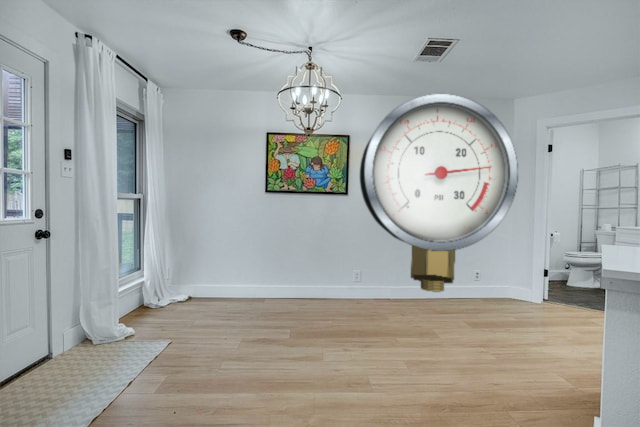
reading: 24 psi
